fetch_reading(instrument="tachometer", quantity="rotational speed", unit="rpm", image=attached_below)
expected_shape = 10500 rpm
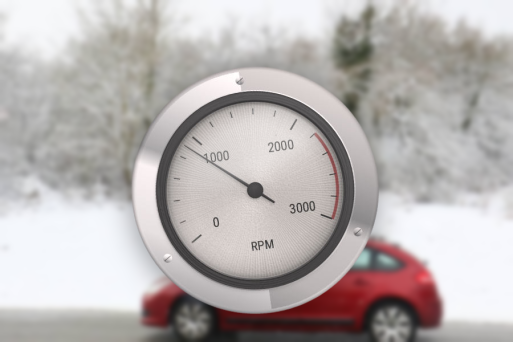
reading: 900 rpm
